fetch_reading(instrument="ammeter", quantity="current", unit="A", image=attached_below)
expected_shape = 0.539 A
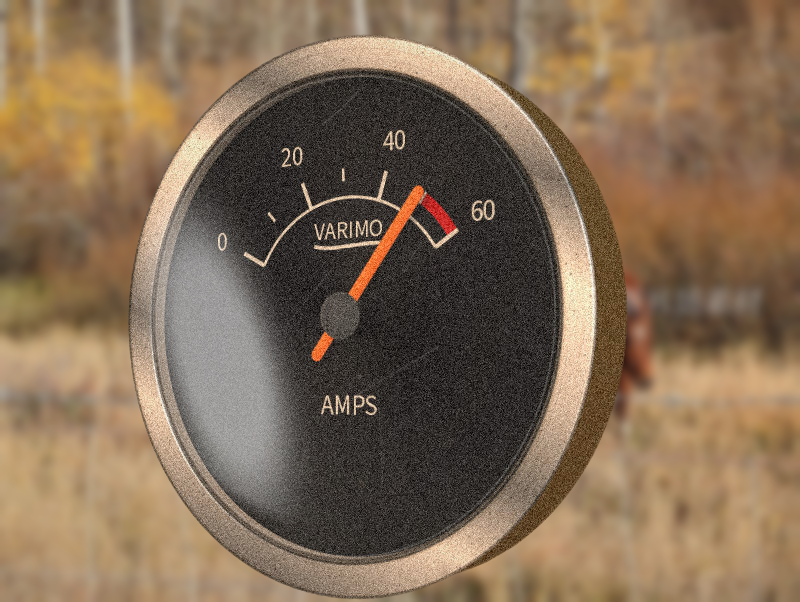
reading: 50 A
